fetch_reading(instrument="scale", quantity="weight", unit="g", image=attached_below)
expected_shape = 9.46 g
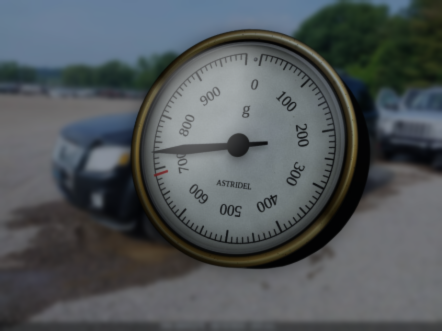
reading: 730 g
